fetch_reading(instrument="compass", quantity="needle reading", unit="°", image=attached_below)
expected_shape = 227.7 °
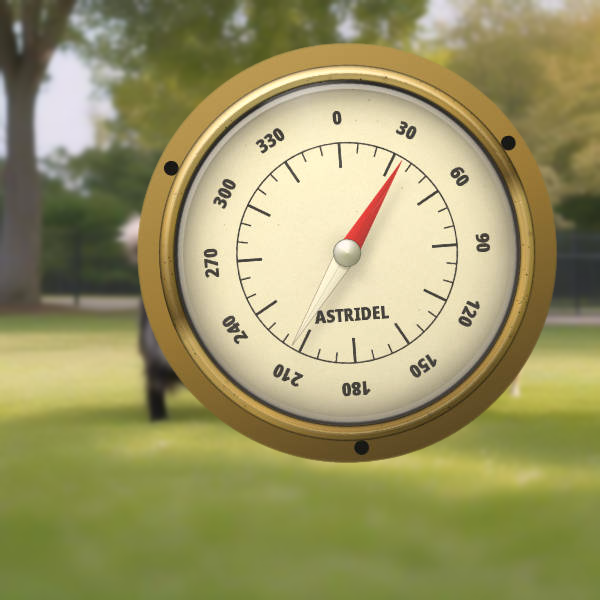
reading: 35 °
